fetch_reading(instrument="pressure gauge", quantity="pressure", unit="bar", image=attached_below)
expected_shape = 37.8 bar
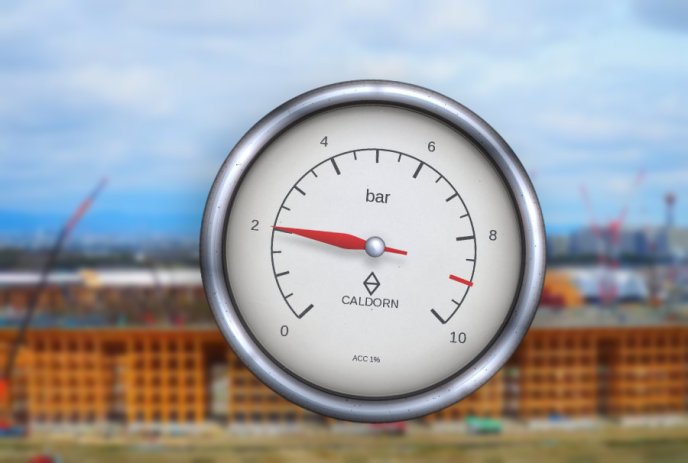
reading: 2 bar
